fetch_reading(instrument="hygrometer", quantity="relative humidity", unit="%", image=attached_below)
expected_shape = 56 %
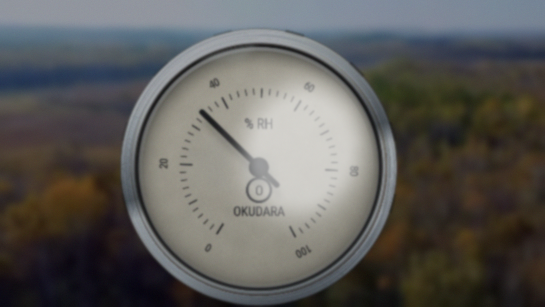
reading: 34 %
